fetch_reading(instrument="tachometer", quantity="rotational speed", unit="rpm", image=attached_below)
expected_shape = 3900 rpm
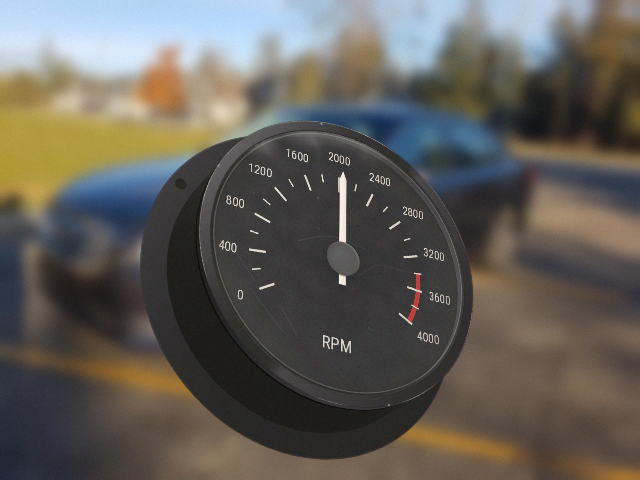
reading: 2000 rpm
